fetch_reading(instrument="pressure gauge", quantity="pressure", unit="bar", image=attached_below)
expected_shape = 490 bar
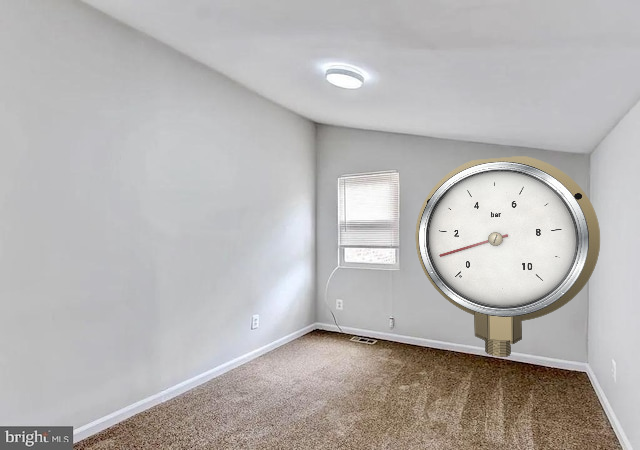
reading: 1 bar
